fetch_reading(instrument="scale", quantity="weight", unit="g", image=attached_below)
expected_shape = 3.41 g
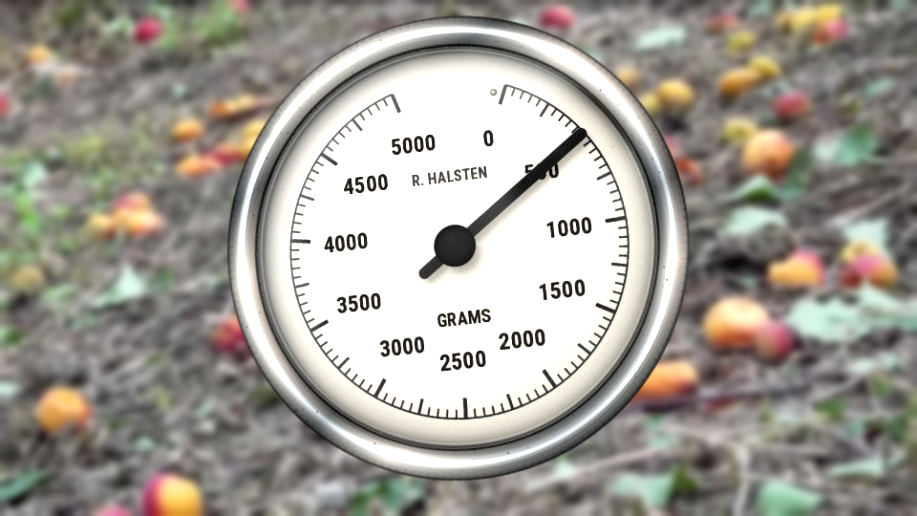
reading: 500 g
